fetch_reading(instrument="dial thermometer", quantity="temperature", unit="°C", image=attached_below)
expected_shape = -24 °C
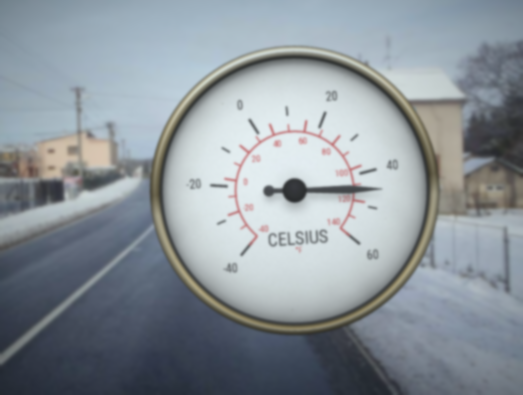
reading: 45 °C
